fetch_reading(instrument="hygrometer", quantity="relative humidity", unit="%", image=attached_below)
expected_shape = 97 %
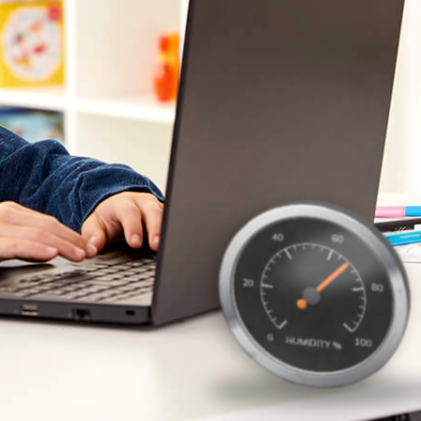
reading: 68 %
